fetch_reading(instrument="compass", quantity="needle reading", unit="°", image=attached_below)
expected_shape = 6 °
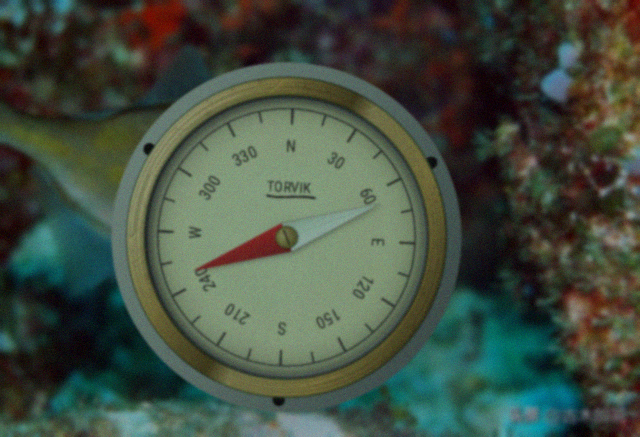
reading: 247.5 °
